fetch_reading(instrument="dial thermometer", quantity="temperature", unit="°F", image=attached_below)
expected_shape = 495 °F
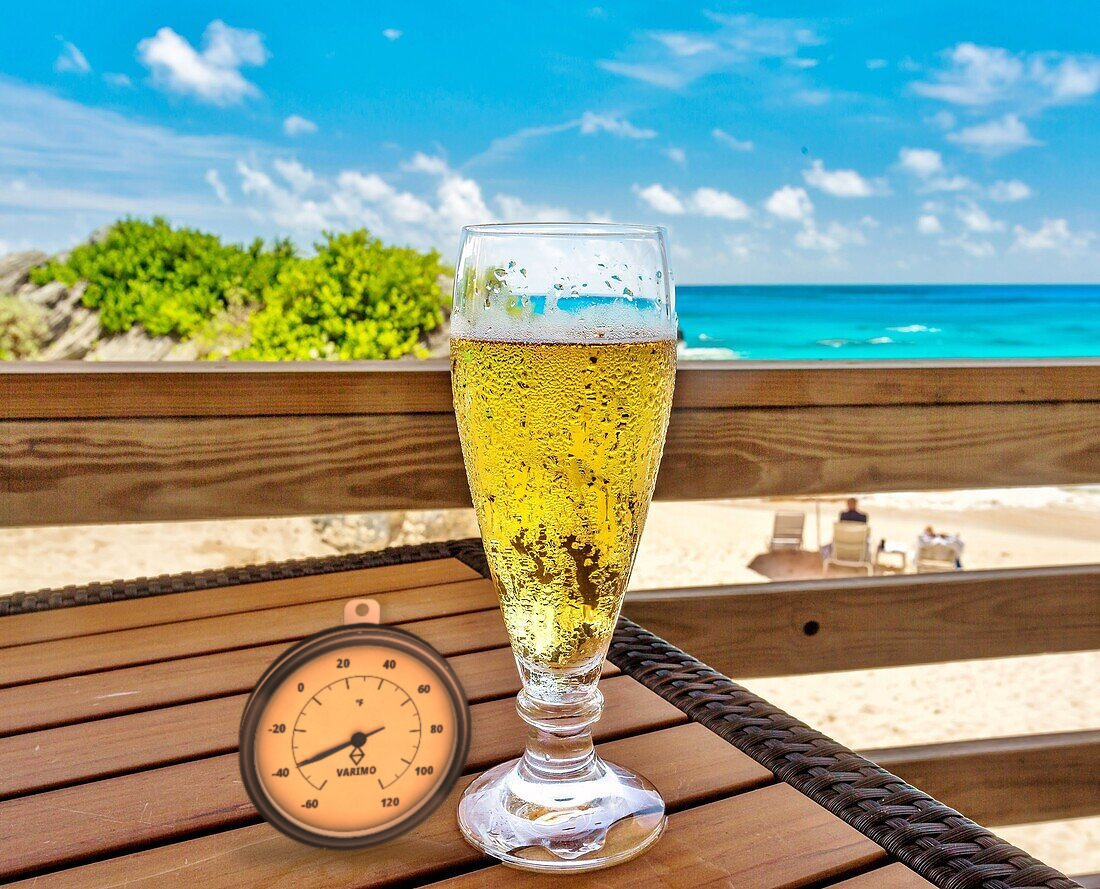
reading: -40 °F
